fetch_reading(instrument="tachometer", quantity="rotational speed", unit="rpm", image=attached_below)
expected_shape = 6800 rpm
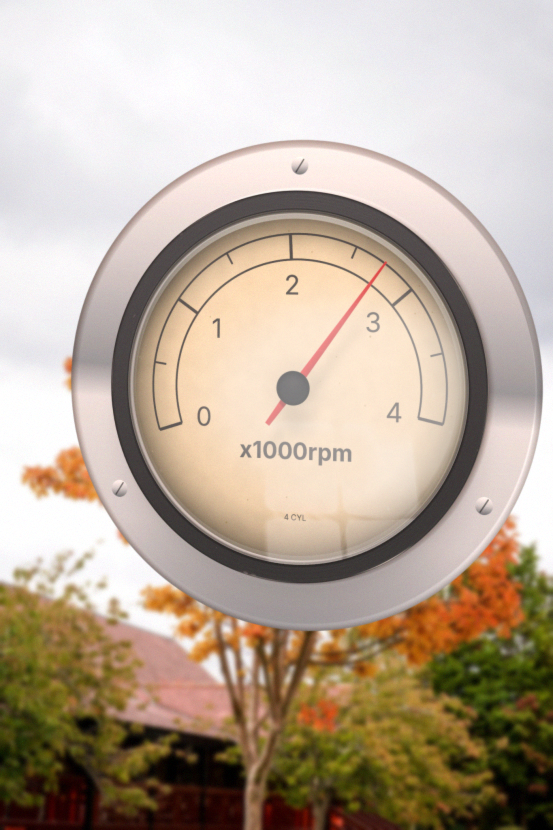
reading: 2750 rpm
